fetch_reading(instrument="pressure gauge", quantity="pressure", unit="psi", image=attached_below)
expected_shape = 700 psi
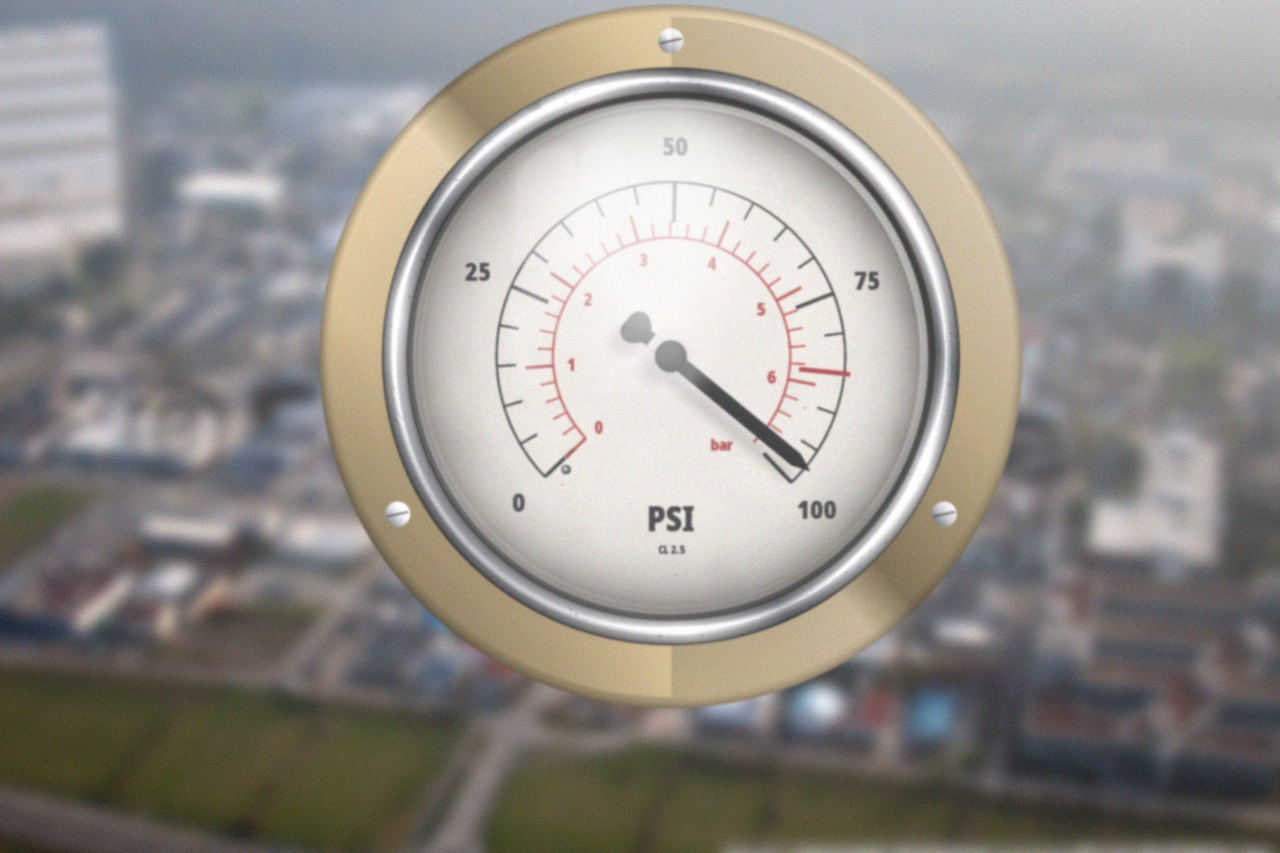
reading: 97.5 psi
